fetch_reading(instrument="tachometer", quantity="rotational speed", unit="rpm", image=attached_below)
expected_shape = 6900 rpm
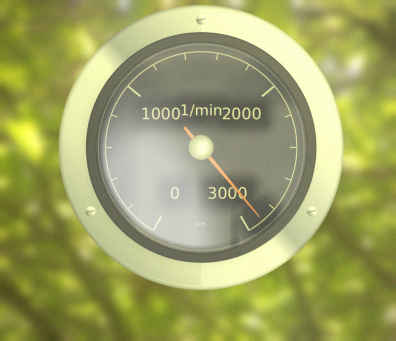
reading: 2900 rpm
